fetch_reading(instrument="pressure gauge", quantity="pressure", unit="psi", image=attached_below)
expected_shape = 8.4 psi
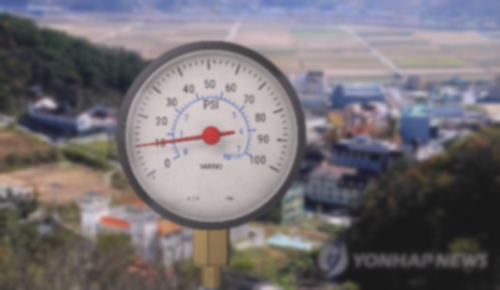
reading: 10 psi
